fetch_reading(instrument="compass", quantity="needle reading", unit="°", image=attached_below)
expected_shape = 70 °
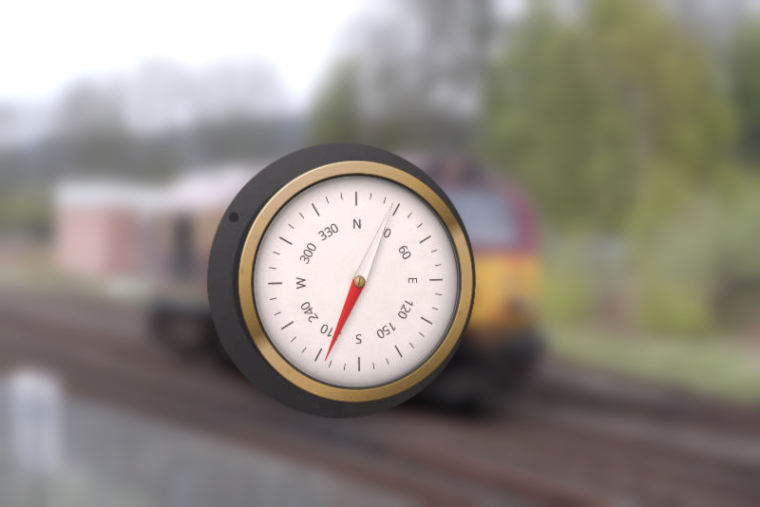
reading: 205 °
